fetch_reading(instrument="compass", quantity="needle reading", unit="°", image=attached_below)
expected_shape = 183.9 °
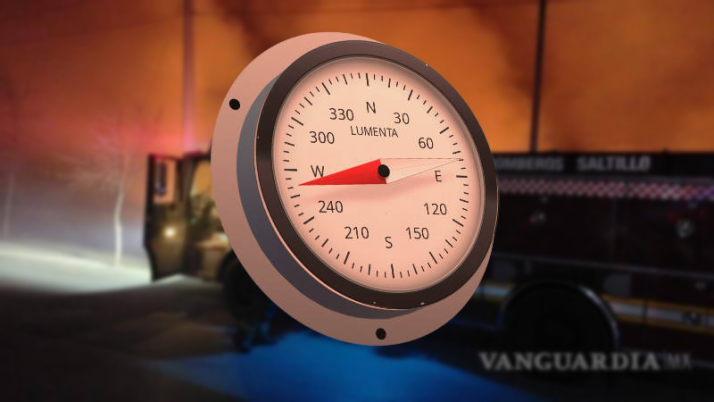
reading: 260 °
